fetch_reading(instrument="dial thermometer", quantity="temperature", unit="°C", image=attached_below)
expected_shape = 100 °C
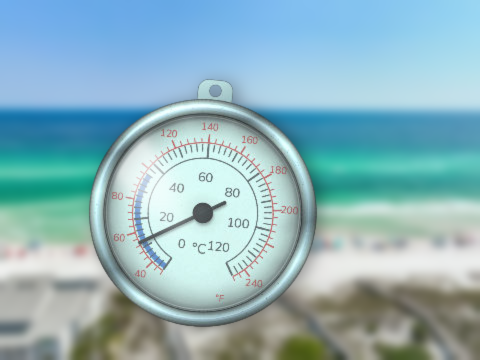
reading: 12 °C
